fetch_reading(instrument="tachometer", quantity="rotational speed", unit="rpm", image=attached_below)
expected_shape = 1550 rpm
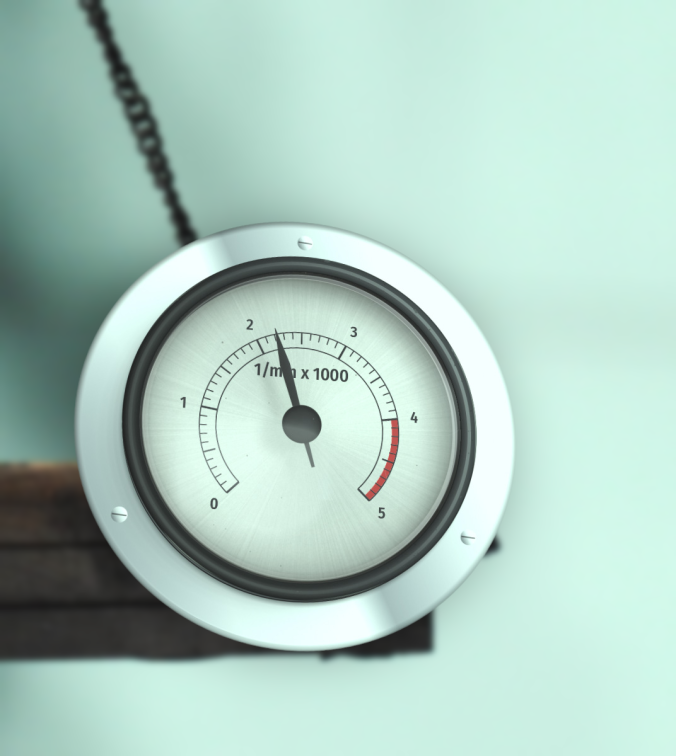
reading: 2200 rpm
